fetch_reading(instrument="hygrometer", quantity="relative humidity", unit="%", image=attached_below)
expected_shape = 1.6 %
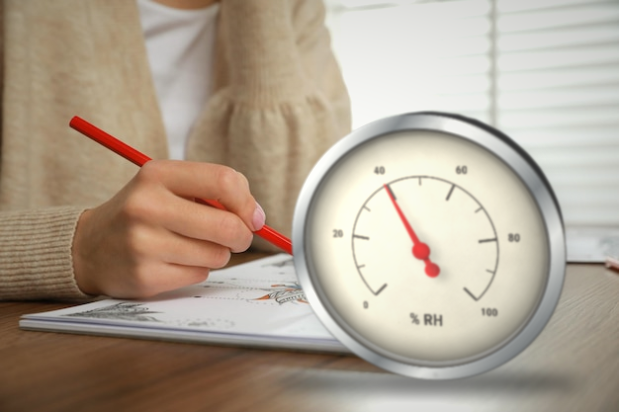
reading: 40 %
